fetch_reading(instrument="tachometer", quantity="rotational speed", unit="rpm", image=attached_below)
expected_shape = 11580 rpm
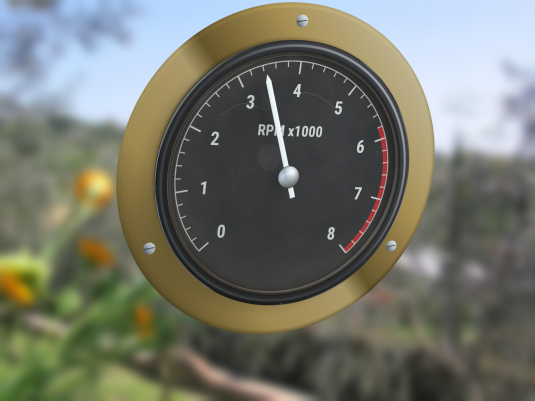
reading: 3400 rpm
